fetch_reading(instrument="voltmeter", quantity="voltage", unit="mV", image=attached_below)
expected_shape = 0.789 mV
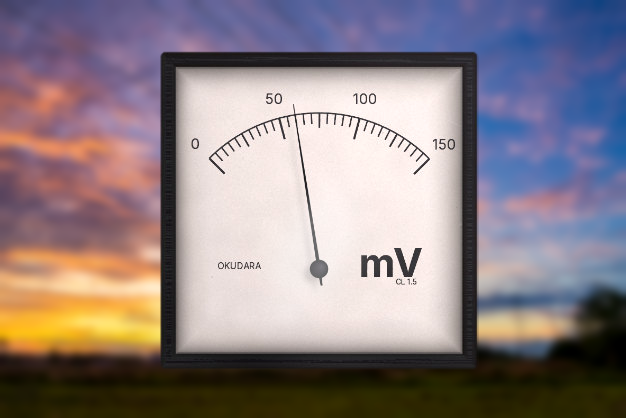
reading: 60 mV
